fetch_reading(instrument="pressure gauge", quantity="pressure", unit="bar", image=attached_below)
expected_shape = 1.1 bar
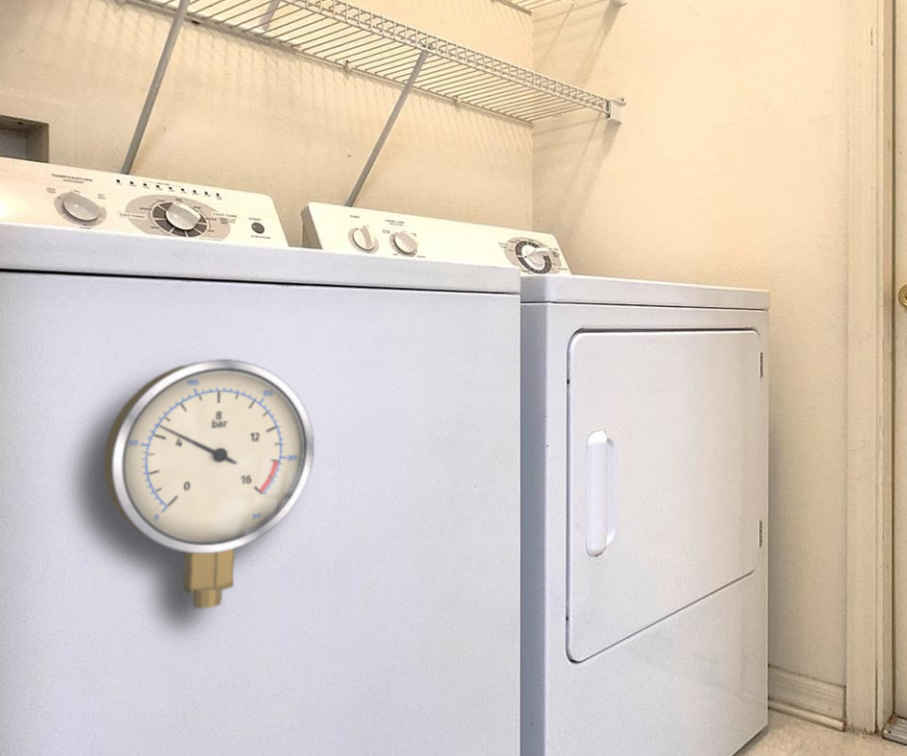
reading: 4.5 bar
